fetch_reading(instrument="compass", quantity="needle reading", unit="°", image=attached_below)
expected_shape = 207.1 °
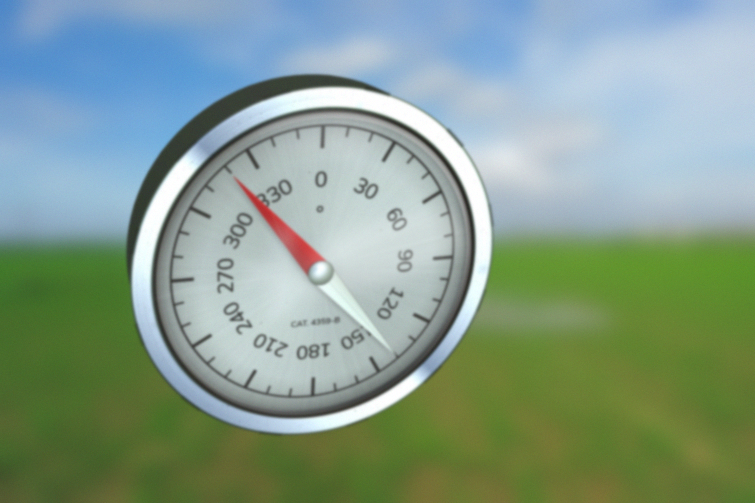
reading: 320 °
